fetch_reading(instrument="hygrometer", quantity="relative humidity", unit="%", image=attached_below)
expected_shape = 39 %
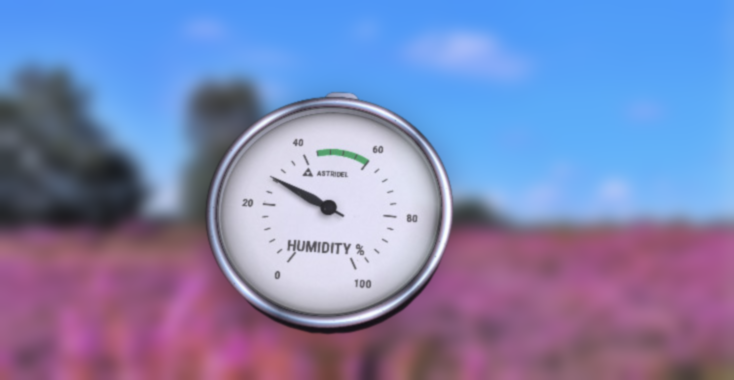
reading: 28 %
